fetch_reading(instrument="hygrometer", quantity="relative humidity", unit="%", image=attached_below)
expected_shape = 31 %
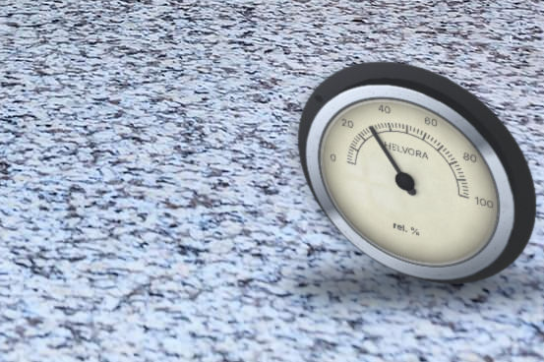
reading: 30 %
